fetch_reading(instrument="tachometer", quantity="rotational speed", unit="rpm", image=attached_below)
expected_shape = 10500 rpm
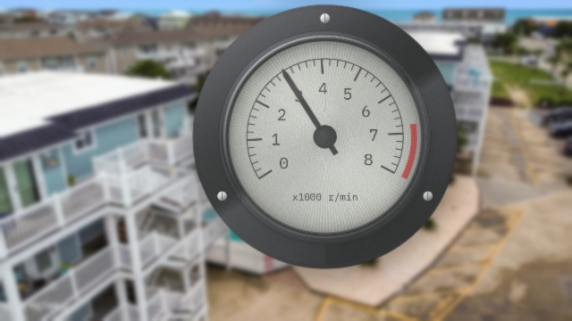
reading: 3000 rpm
